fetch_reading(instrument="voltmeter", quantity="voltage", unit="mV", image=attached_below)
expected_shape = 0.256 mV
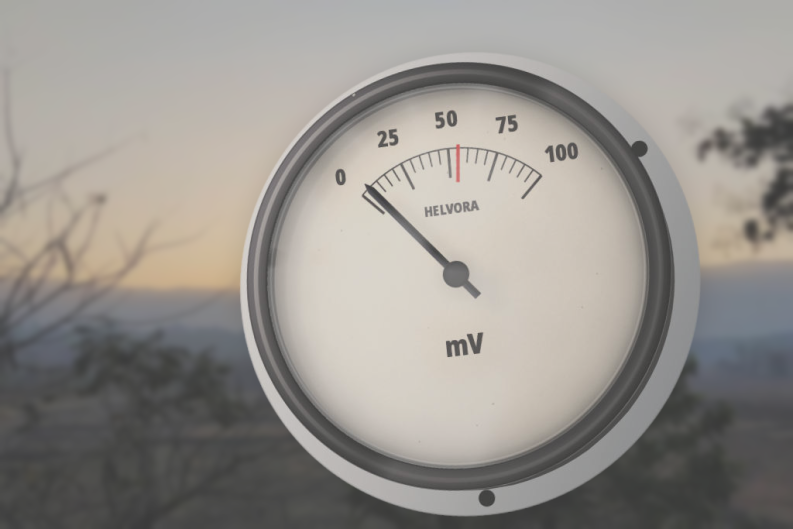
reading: 5 mV
